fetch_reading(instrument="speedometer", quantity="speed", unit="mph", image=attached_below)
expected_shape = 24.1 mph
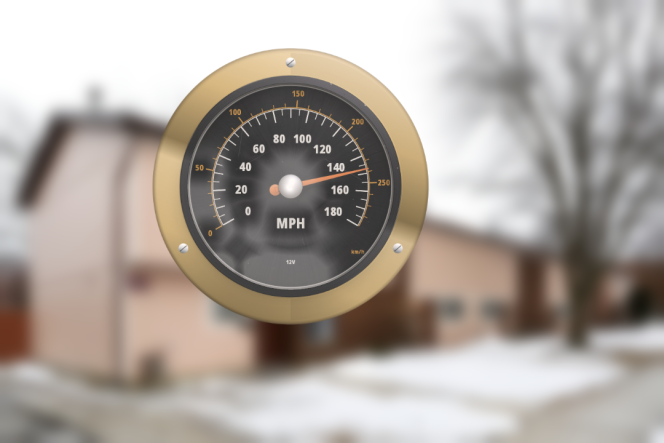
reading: 147.5 mph
